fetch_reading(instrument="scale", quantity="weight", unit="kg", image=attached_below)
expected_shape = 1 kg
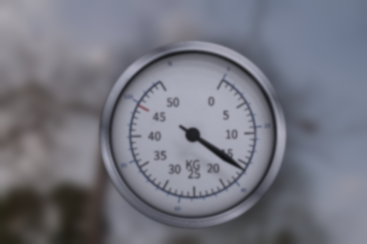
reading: 16 kg
